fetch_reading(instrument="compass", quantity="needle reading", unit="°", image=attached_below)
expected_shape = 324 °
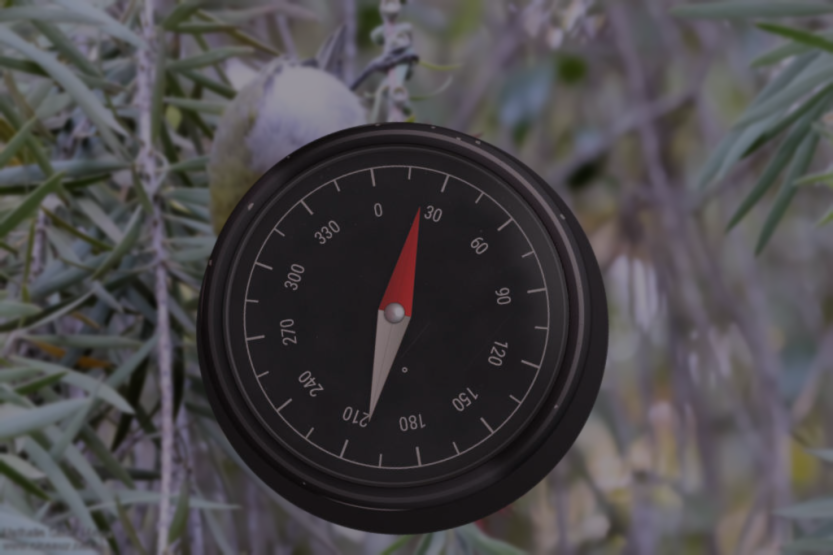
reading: 22.5 °
